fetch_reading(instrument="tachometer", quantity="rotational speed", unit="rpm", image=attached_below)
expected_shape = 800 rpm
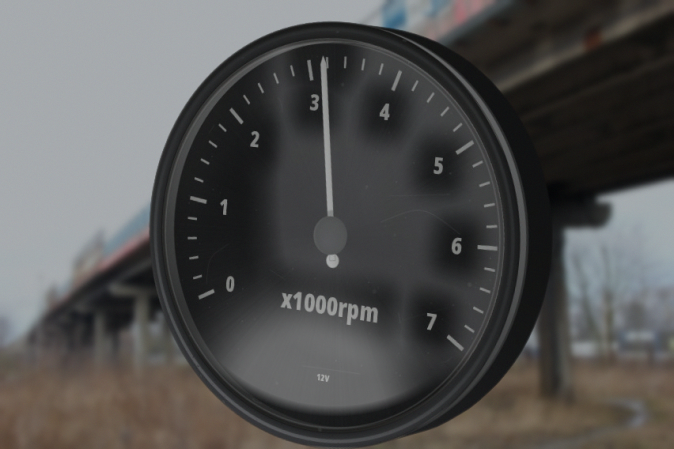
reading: 3200 rpm
